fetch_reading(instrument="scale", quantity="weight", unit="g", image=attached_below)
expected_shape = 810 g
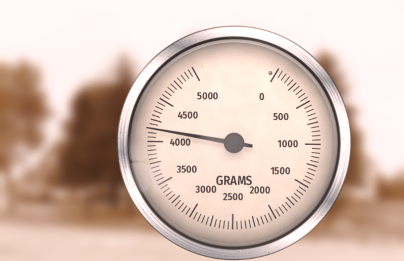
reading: 4150 g
